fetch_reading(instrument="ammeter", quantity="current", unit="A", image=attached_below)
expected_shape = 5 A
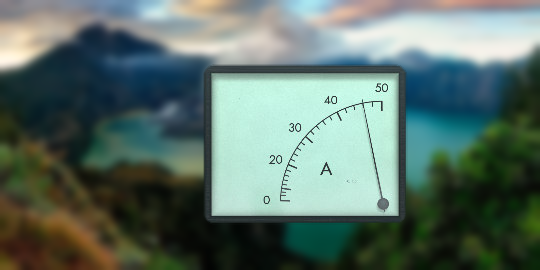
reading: 46 A
